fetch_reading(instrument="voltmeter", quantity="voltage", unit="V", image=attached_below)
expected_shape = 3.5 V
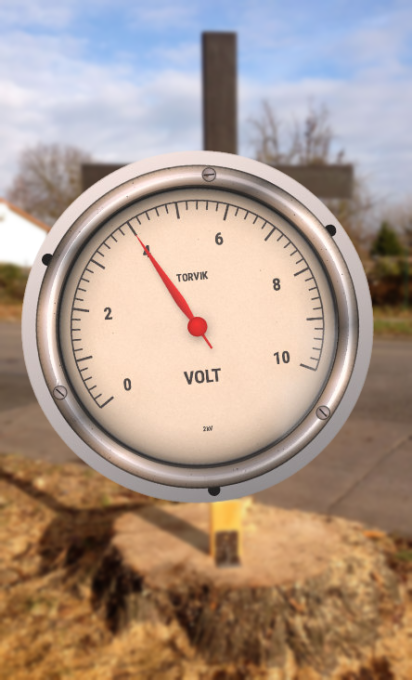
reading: 4 V
